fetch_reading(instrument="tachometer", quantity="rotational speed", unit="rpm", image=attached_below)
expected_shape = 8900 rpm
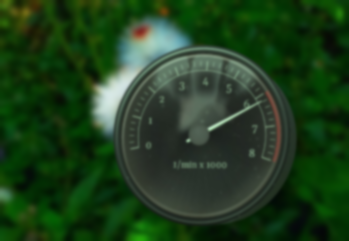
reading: 6200 rpm
